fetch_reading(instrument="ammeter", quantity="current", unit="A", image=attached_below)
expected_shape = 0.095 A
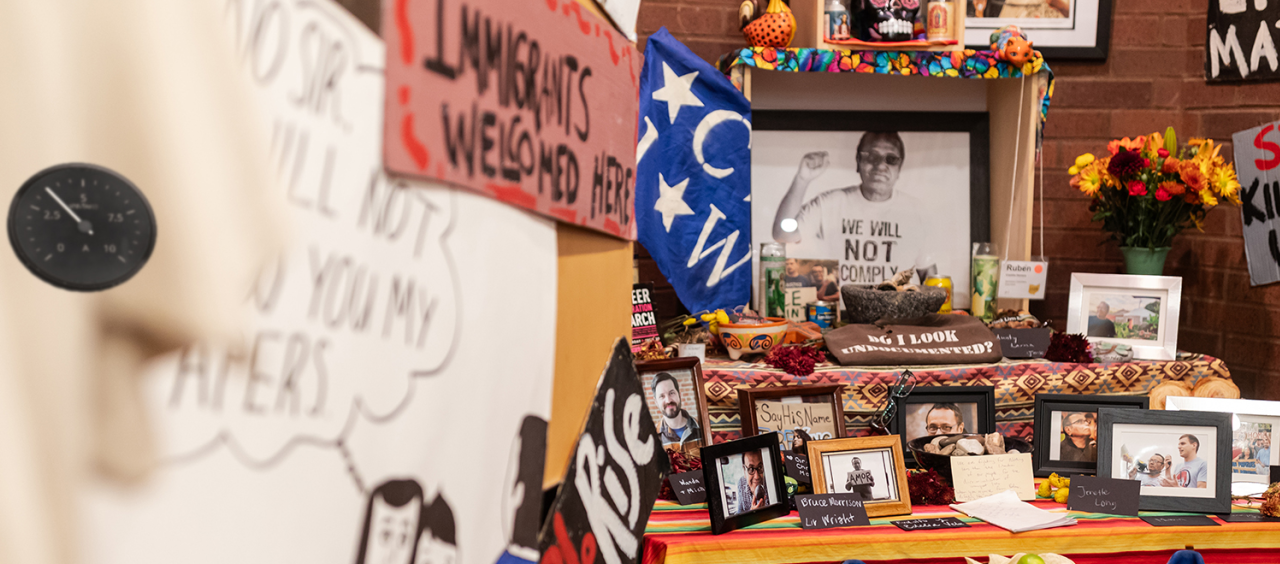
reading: 3.5 A
